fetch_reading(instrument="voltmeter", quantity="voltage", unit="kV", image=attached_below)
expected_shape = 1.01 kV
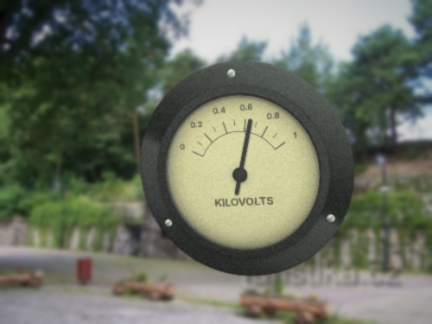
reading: 0.65 kV
